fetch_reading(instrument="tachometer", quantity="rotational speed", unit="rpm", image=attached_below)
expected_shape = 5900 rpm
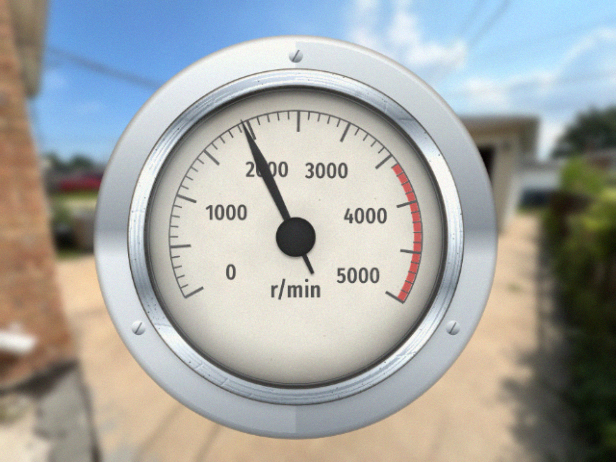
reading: 1950 rpm
